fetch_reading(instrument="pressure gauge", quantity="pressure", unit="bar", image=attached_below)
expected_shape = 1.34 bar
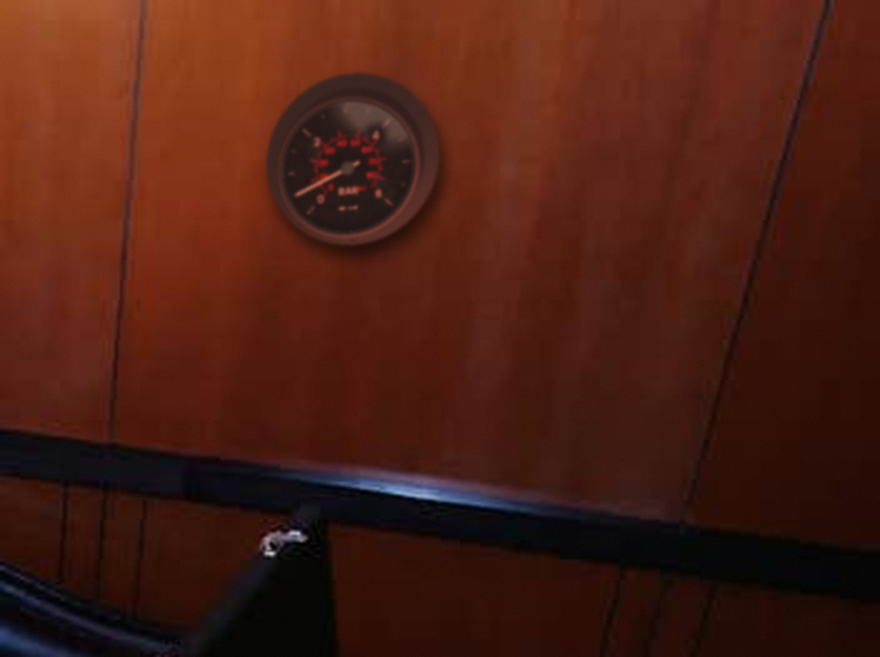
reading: 0.5 bar
